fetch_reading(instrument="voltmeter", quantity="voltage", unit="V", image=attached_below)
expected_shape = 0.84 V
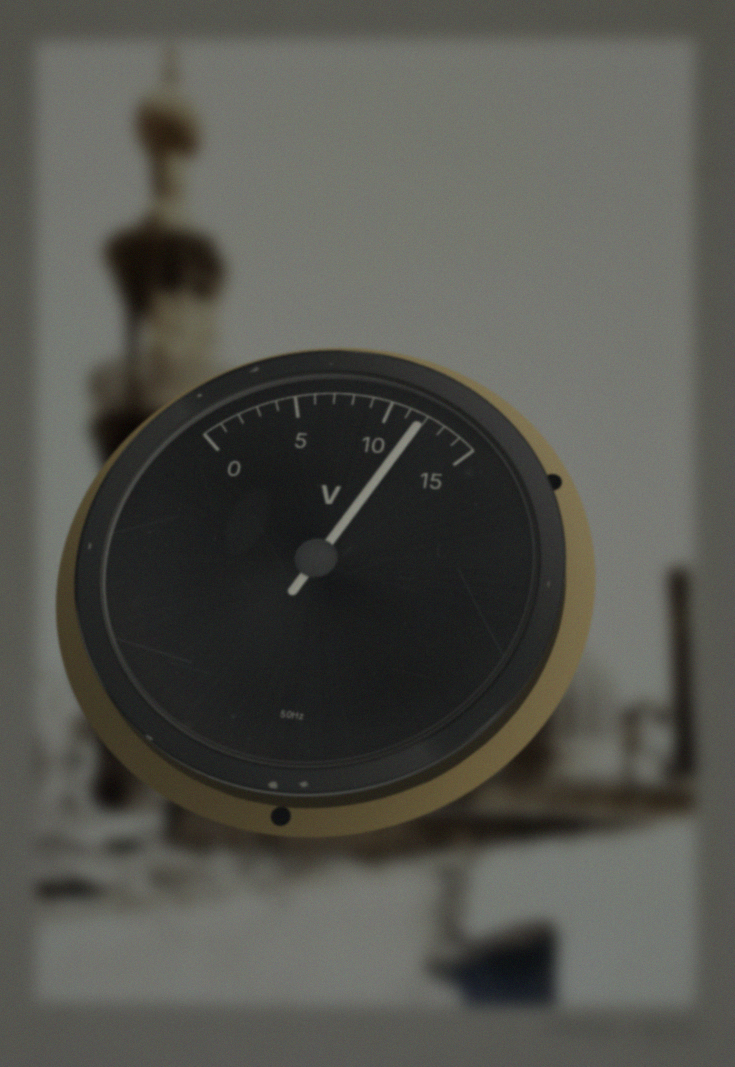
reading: 12 V
